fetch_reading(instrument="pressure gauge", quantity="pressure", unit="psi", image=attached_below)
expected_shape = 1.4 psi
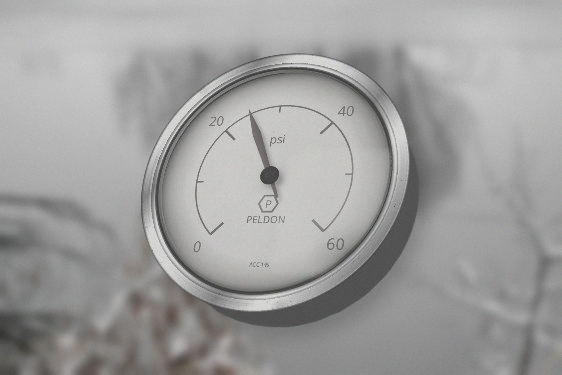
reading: 25 psi
